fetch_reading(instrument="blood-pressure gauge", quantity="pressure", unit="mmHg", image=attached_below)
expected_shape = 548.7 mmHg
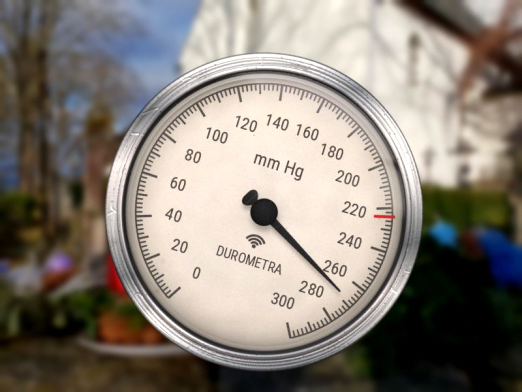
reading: 268 mmHg
